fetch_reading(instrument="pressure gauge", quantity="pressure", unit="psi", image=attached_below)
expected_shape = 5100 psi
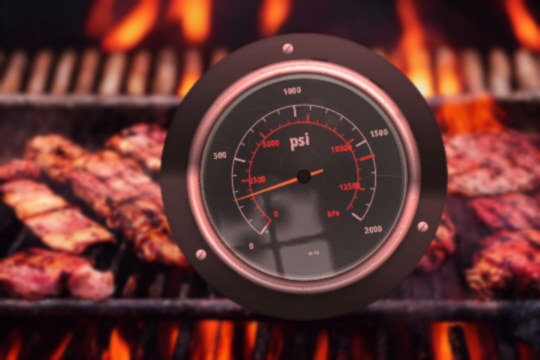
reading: 250 psi
